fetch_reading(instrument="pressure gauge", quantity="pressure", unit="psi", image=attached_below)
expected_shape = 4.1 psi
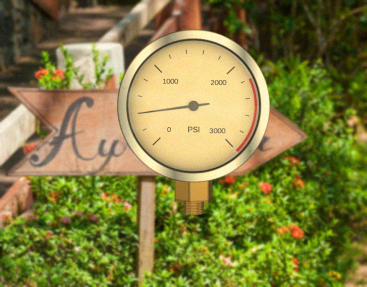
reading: 400 psi
